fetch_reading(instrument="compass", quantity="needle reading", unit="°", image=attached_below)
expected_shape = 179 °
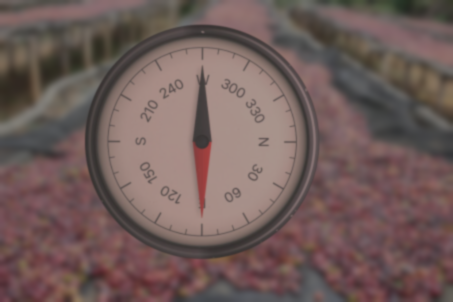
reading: 90 °
